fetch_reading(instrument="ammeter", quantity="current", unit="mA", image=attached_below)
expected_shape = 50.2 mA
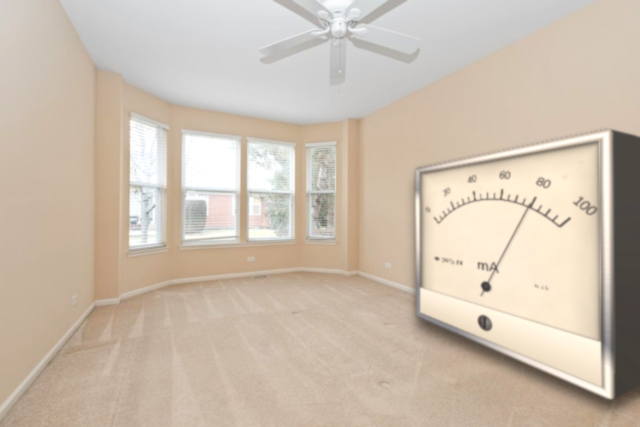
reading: 80 mA
